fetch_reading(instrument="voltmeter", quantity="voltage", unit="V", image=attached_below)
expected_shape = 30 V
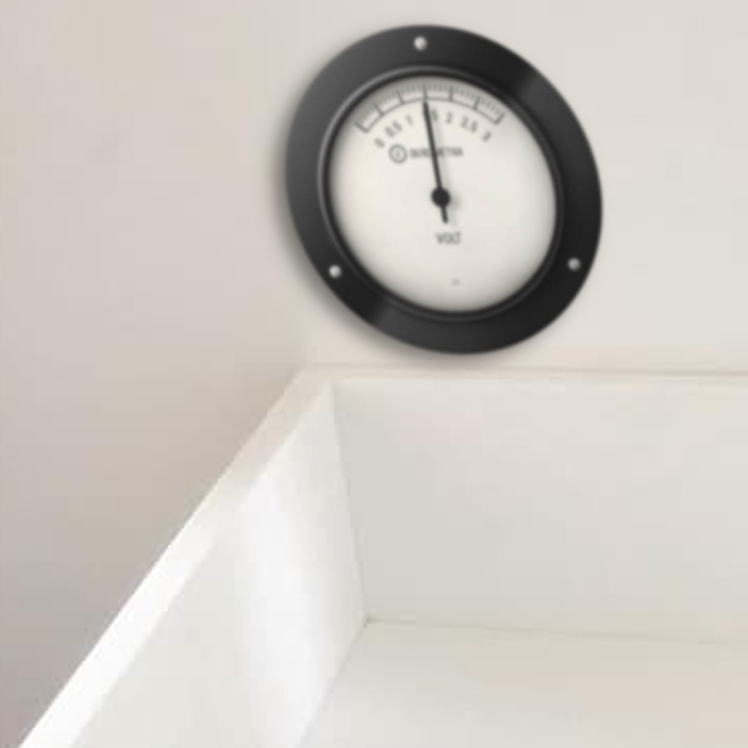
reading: 1.5 V
